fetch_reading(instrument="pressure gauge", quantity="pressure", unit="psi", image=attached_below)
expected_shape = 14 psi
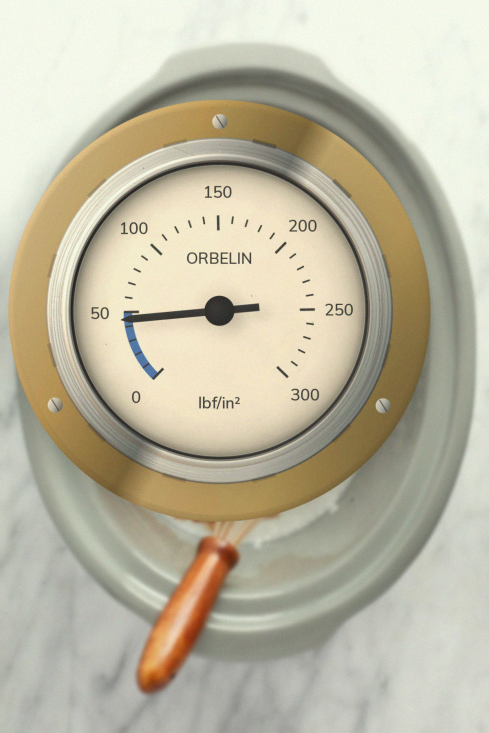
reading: 45 psi
